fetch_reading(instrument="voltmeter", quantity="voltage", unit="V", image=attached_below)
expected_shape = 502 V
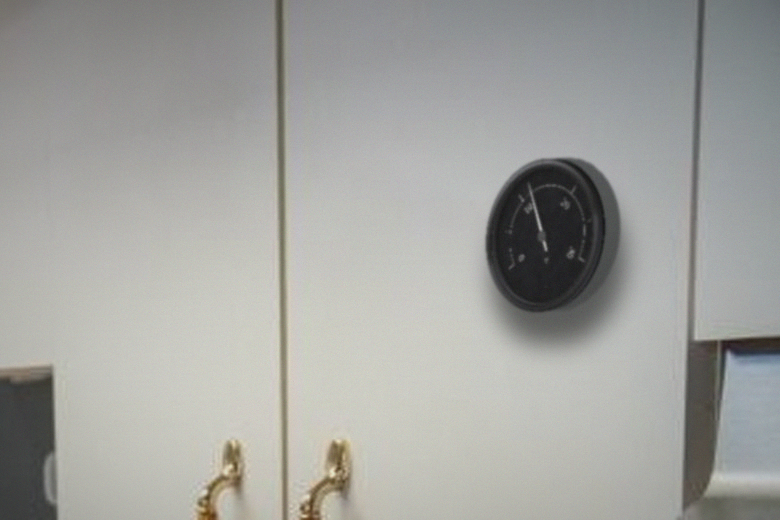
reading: 12.5 V
